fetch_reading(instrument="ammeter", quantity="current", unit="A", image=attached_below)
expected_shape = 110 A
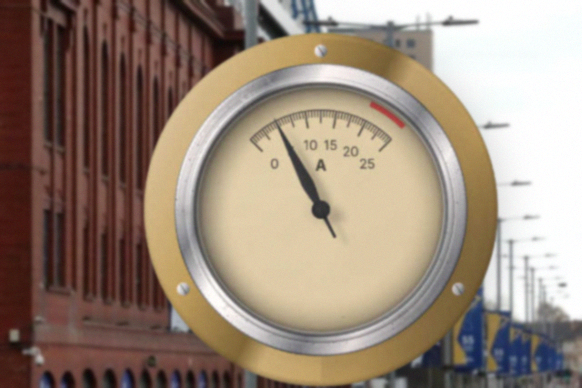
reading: 5 A
